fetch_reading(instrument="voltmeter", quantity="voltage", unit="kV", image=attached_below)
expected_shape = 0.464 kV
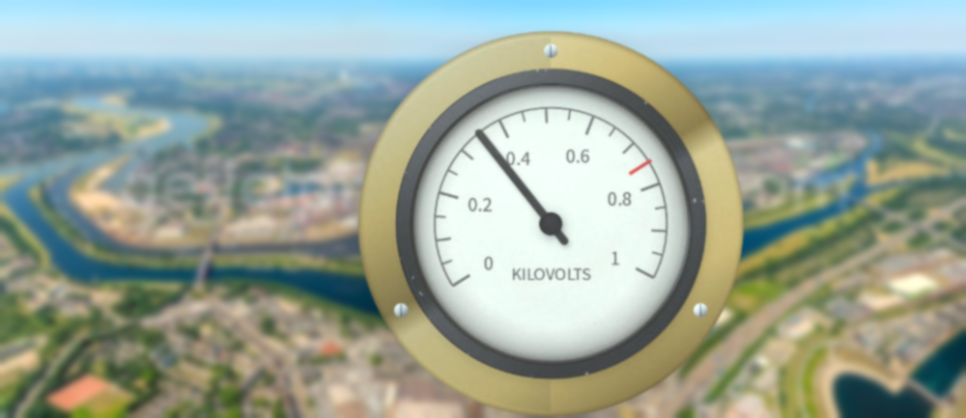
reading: 0.35 kV
